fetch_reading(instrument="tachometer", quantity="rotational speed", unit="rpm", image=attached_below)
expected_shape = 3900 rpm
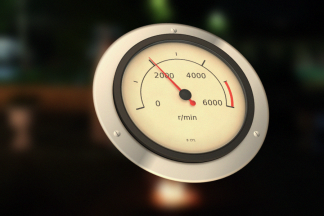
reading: 2000 rpm
